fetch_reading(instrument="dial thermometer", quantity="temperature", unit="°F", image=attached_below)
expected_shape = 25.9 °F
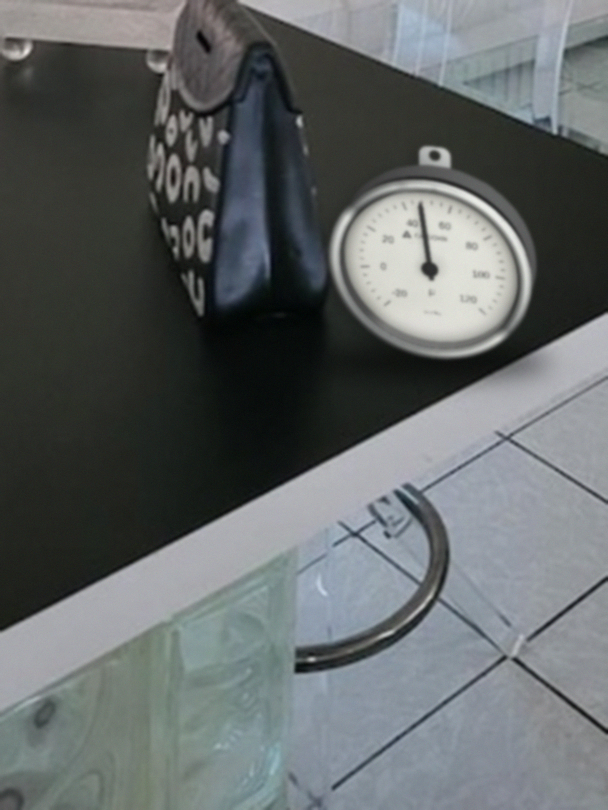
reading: 48 °F
